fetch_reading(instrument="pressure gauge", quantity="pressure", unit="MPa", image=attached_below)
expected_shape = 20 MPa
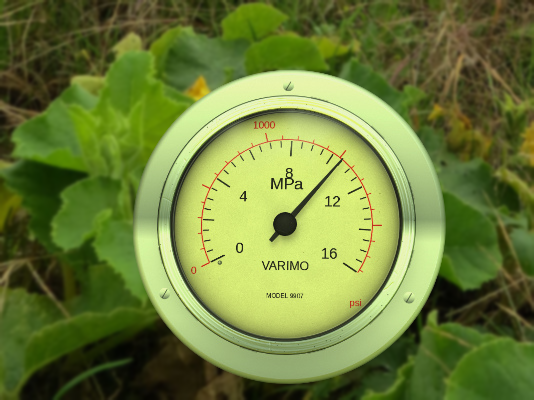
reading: 10.5 MPa
